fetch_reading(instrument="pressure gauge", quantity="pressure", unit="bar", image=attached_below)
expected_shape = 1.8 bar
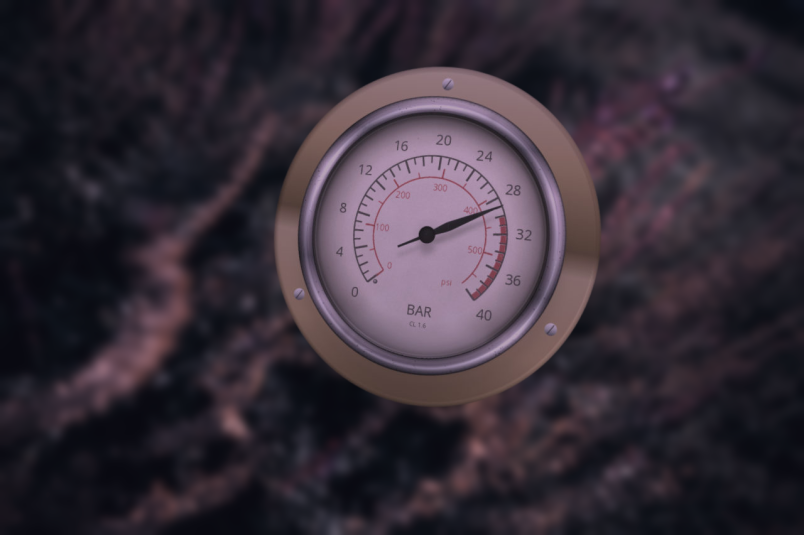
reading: 29 bar
